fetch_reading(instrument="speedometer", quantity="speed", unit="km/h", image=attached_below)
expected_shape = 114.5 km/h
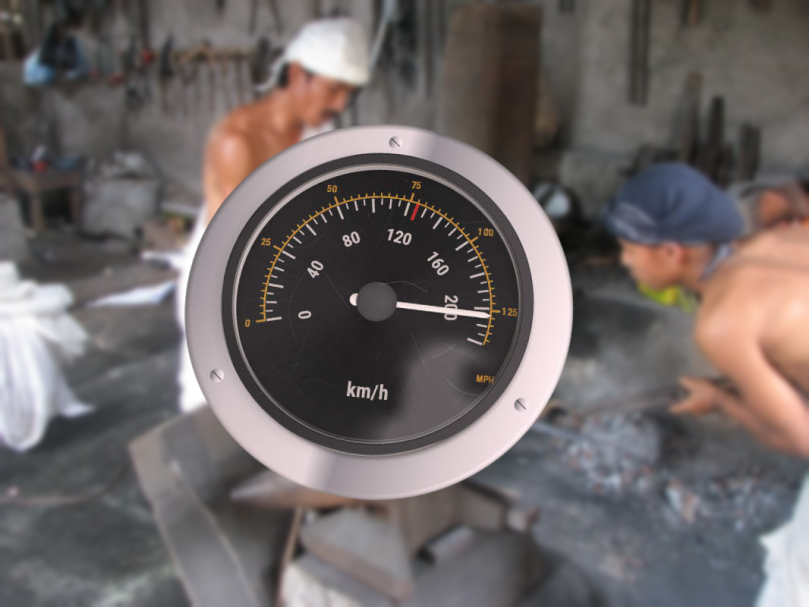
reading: 205 km/h
